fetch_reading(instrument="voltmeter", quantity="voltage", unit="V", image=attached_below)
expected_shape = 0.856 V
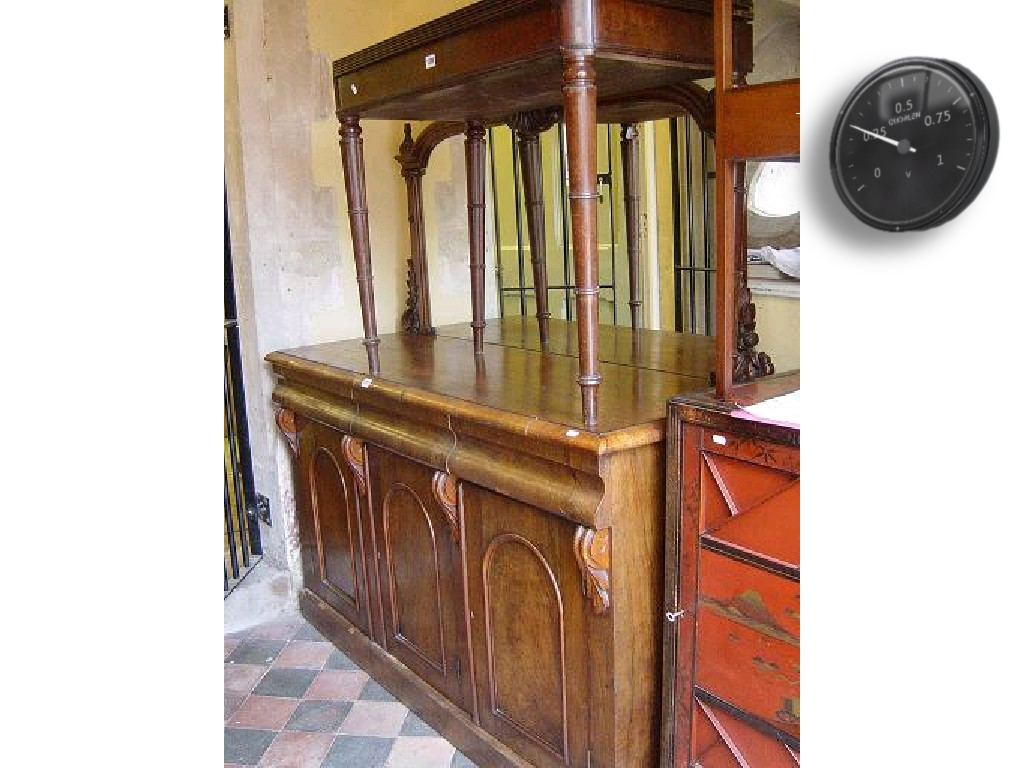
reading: 0.25 V
